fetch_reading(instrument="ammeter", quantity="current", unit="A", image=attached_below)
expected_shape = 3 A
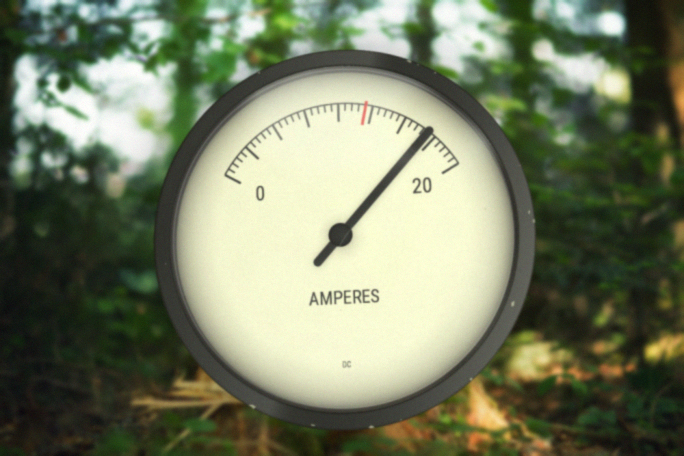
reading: 17 A
